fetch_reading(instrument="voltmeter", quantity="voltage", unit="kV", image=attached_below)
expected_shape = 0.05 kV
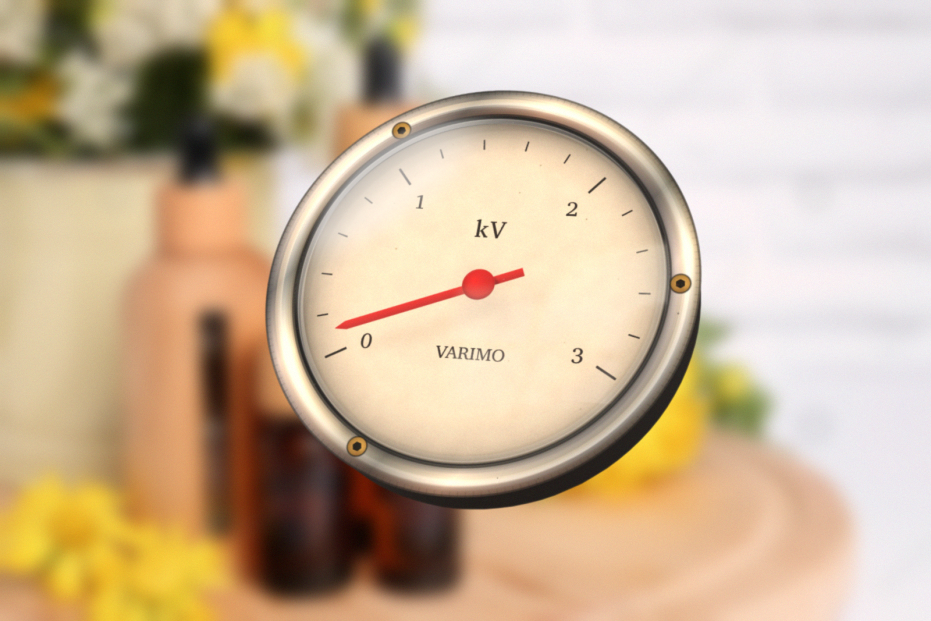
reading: 0.1 kV
